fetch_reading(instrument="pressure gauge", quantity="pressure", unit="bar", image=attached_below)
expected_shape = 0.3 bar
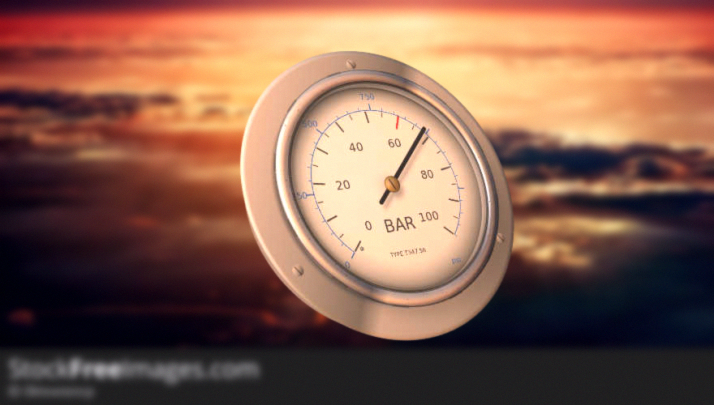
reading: 67.5 bar
